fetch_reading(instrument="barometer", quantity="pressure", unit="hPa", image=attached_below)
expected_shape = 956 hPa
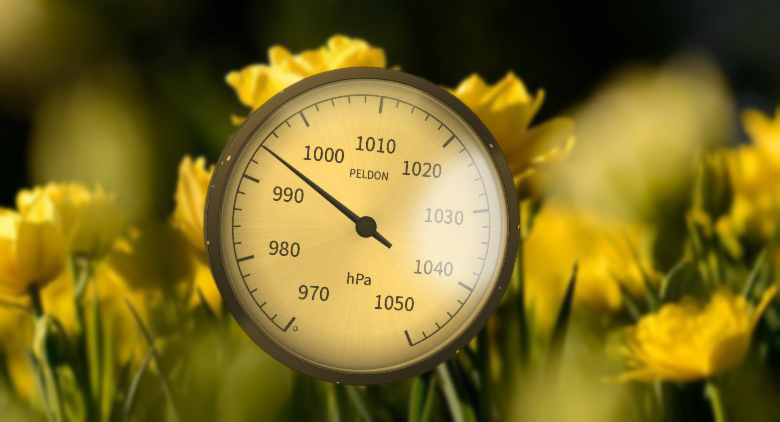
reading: 994 hPa
